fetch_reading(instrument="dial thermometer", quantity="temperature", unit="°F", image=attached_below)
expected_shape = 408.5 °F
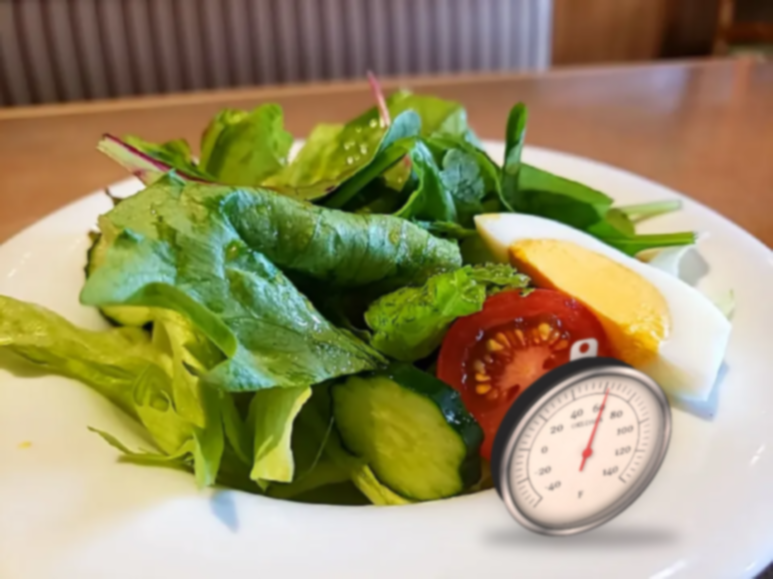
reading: 60 °F
